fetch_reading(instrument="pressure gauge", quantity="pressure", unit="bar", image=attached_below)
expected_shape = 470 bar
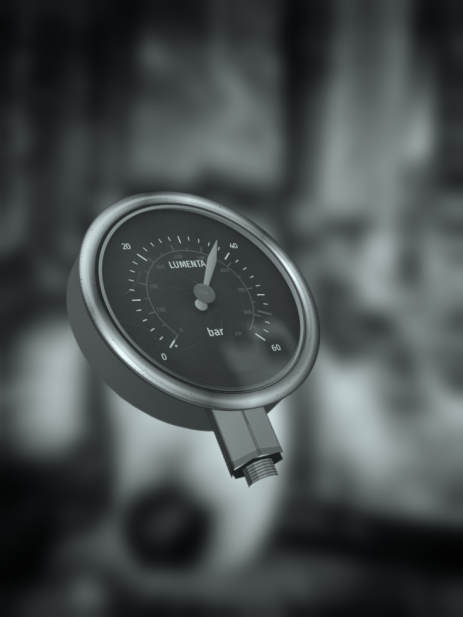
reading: 37 bar
